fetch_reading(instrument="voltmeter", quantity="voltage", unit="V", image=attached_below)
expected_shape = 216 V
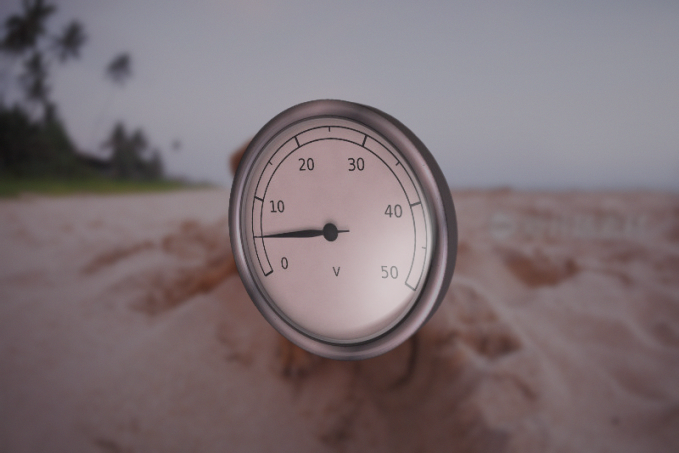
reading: 5 V
